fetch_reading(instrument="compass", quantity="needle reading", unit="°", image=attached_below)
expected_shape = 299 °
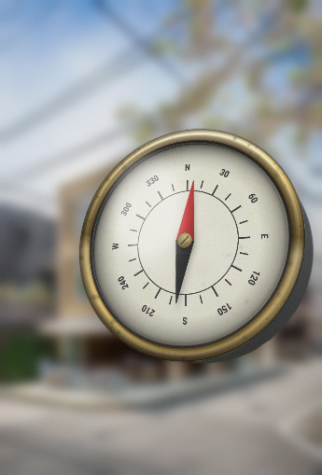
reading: 7.5 °
